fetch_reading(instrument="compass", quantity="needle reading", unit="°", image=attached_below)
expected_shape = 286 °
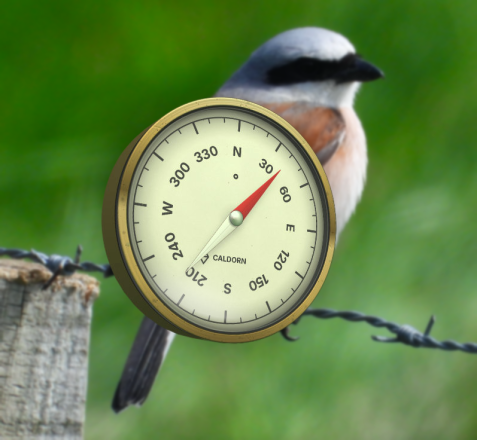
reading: 40 °
